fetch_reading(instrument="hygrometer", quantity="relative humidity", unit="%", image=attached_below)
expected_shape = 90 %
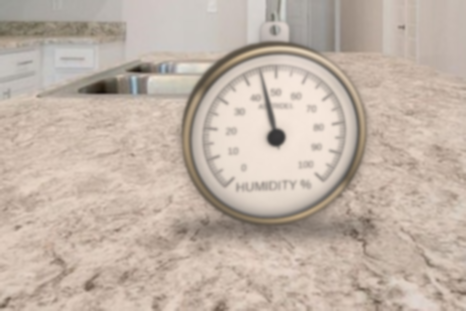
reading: 45 %
